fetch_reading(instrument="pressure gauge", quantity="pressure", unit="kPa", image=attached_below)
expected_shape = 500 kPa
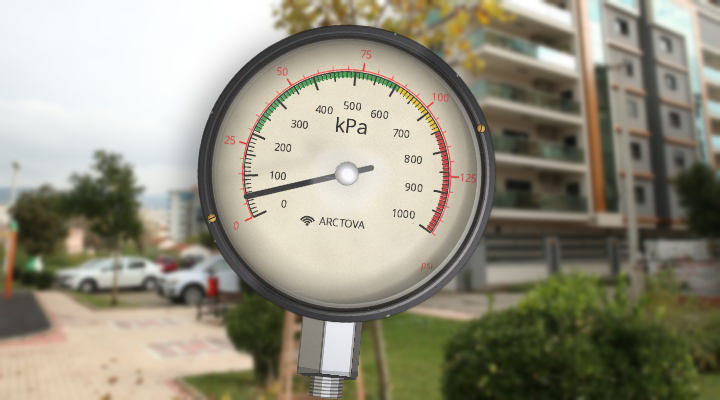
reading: 50 kPa
